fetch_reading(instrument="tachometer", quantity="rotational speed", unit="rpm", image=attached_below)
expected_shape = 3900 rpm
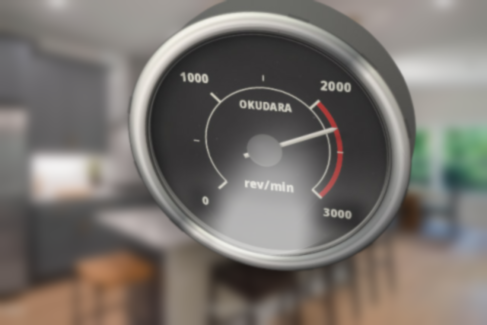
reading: 2250 rpm
